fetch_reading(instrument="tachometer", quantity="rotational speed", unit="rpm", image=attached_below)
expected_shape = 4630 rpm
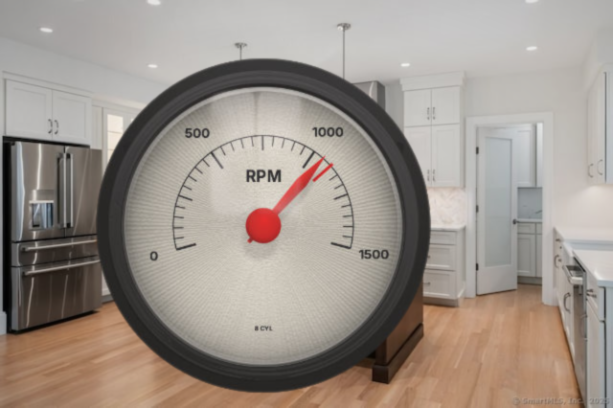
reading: 1050 rpm
